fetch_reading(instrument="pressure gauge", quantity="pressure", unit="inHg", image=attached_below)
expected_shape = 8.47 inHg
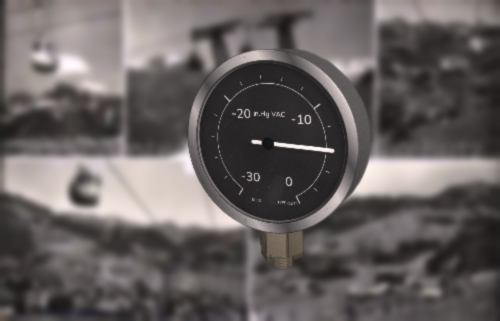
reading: -6 inHg
